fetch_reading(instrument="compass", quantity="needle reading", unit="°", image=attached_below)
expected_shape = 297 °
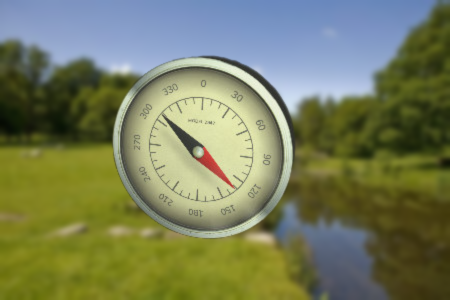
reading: 130 °
